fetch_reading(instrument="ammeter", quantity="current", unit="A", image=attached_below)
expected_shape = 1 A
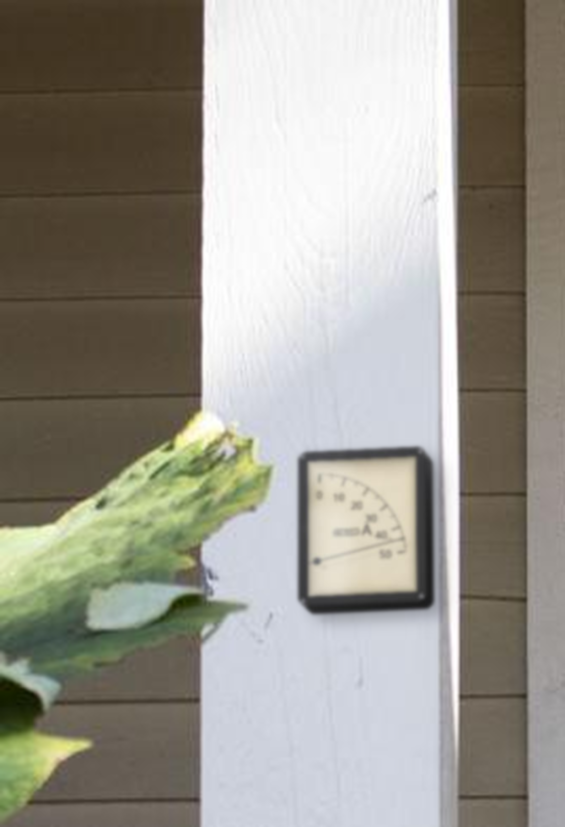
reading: 45 A
